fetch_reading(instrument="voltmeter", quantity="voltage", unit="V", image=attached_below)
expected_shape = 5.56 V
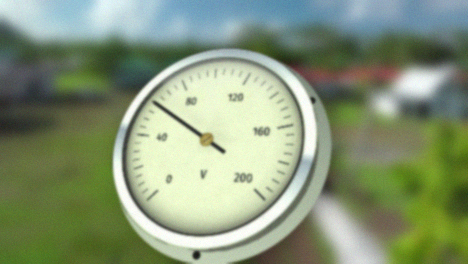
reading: 60 V
